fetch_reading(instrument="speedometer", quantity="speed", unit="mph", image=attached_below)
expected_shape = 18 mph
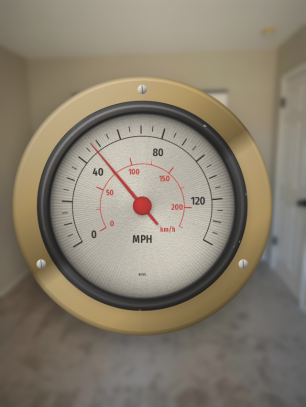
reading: 47.5 mph
